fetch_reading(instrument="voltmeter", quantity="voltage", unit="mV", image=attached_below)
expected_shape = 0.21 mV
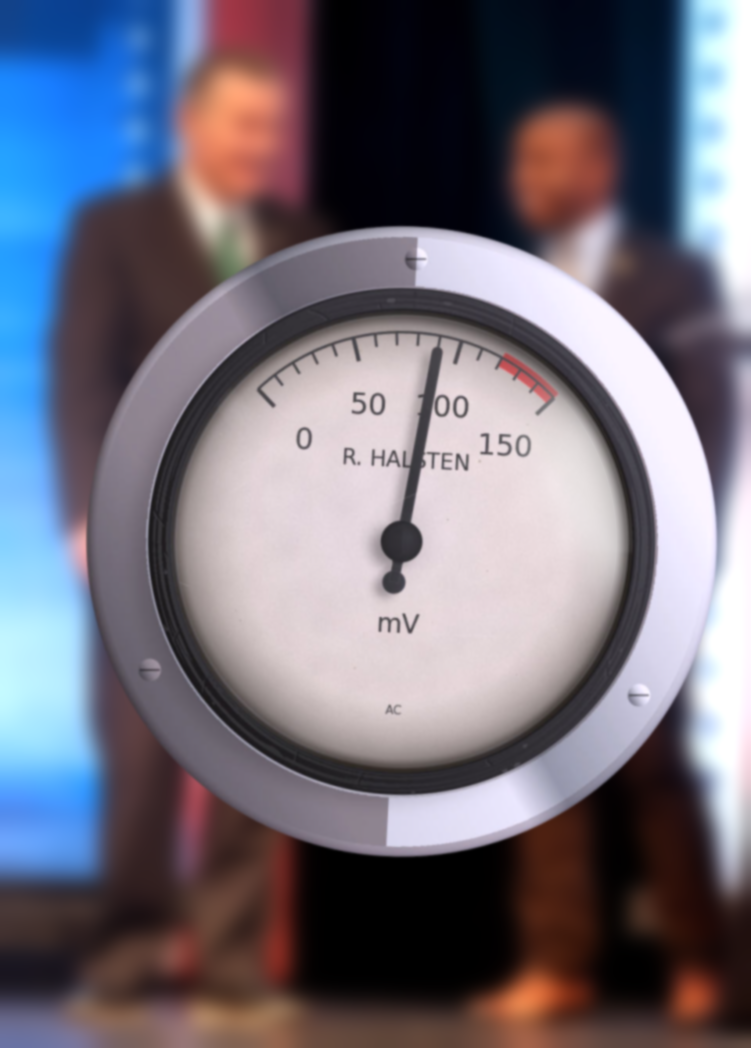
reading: 90 mV
